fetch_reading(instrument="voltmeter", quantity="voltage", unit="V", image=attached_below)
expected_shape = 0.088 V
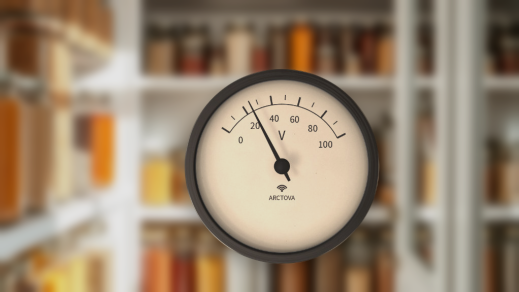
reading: 25 V
